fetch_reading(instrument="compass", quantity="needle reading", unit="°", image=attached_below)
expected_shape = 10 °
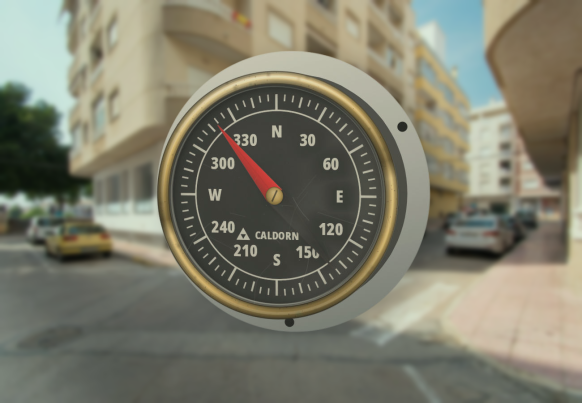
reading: 320 °
